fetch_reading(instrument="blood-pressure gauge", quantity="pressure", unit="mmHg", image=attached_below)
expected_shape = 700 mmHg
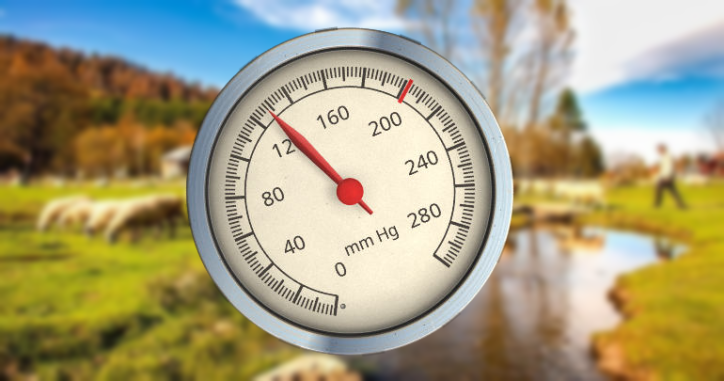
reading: 128 mmHg
